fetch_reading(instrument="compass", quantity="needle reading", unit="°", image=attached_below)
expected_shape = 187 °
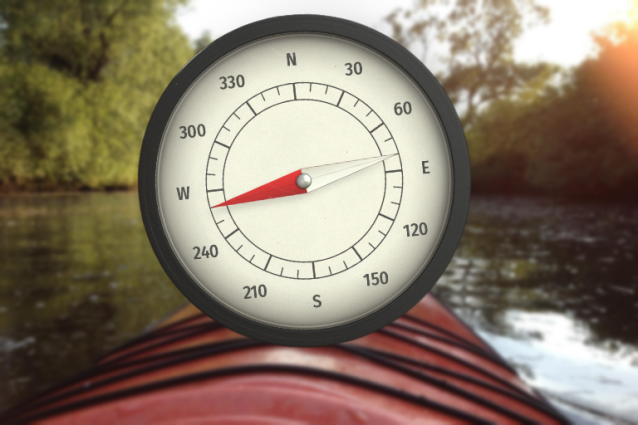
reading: 260 °
